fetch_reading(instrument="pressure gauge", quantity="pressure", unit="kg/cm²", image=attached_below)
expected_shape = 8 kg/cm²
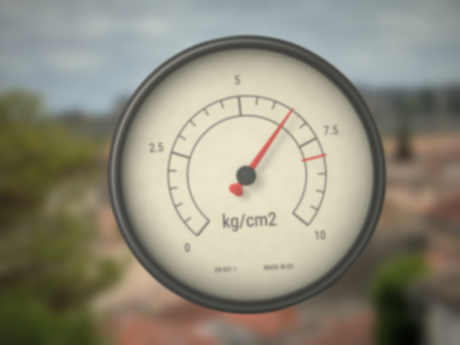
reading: 6.5 kg/cm²
